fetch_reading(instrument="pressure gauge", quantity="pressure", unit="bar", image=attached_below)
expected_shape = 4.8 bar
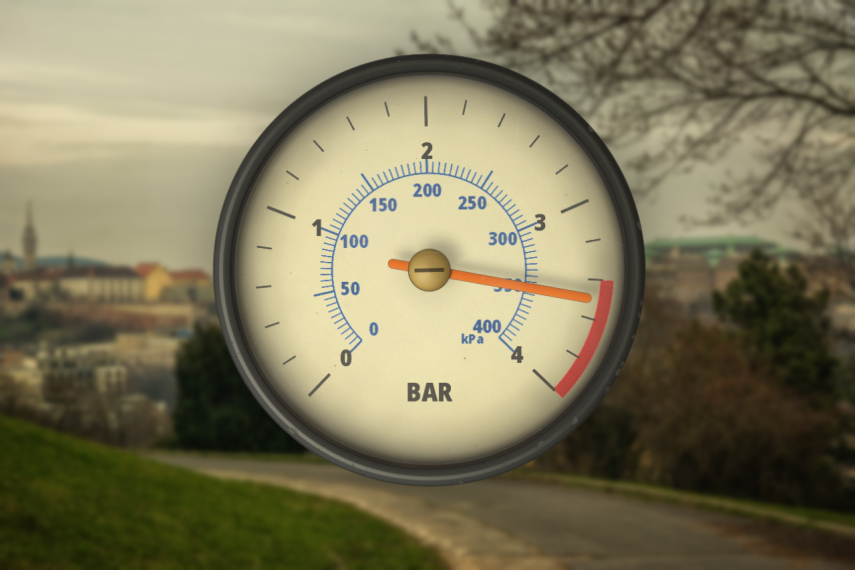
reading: 3.5 bar
